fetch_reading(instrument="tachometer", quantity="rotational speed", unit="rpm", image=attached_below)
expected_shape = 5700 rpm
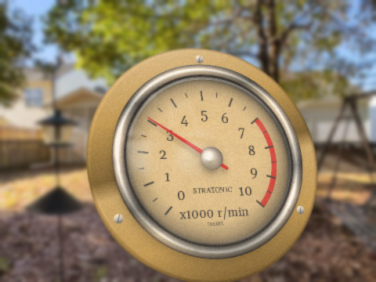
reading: 3000 rpm
